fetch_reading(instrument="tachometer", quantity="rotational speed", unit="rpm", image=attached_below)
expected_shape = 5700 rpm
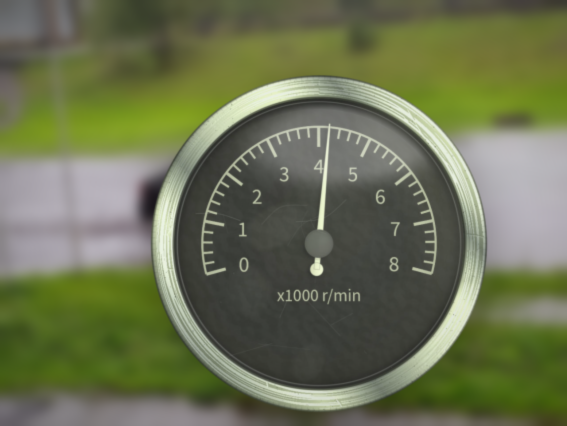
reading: 4200 rpm
